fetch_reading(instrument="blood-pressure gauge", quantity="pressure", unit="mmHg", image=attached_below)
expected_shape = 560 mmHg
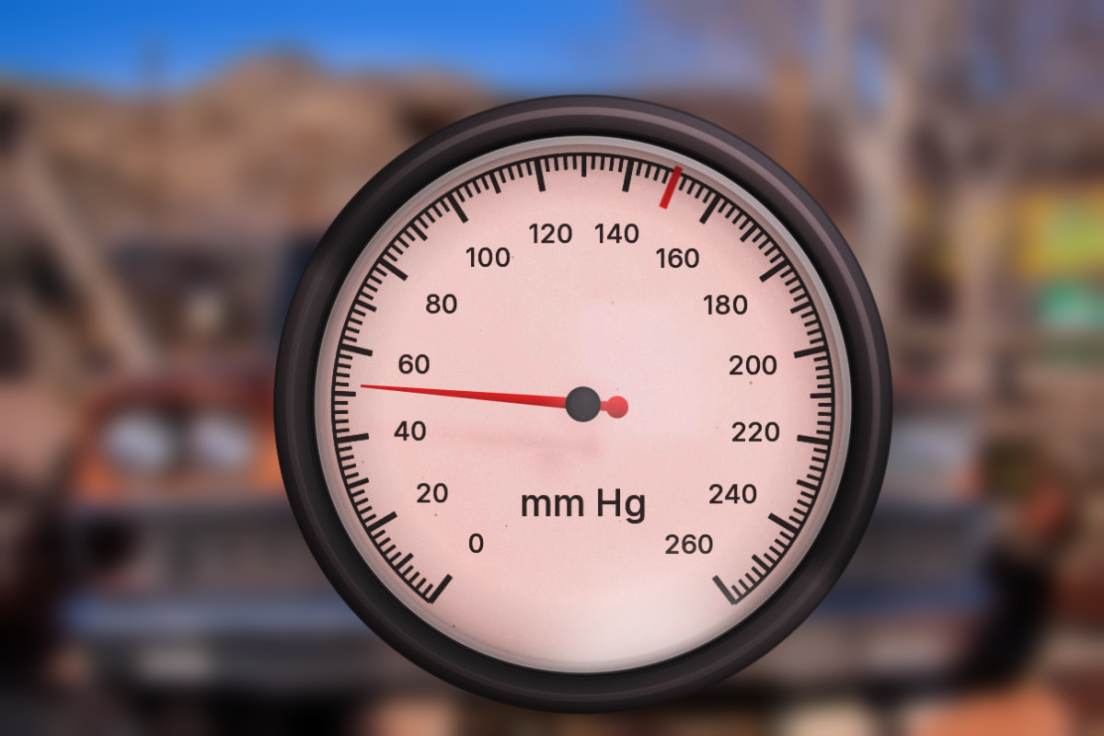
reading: 52 mmHg
